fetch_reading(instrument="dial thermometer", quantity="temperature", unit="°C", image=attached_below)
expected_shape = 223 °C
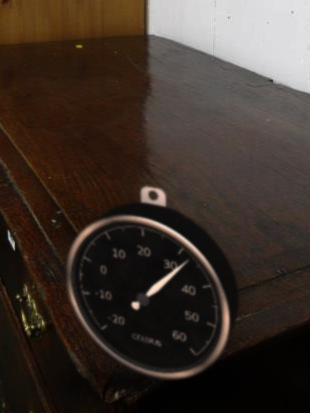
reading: 32.5 °C
